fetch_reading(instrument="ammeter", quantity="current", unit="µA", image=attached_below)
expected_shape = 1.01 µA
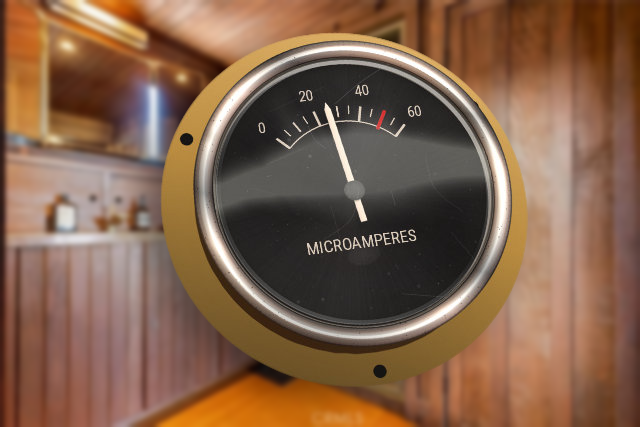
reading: 25 µA
